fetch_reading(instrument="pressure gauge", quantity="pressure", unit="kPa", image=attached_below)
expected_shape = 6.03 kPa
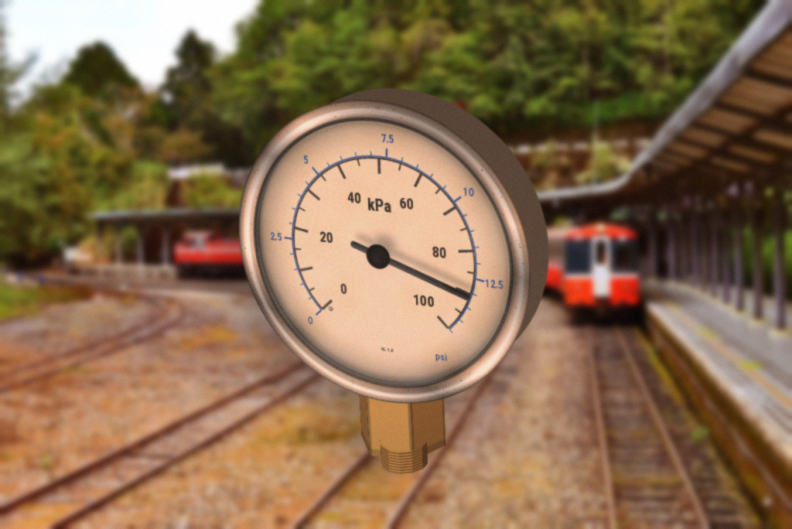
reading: 90 kPa
